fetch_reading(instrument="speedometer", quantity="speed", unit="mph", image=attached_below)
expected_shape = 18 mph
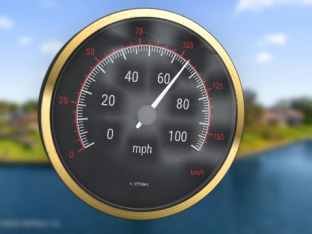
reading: 65 mph
